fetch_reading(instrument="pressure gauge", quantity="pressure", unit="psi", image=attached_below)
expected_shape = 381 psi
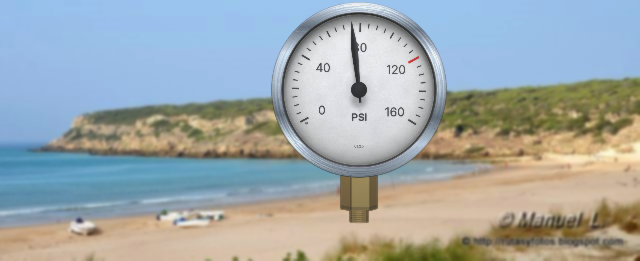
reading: 75 psi
